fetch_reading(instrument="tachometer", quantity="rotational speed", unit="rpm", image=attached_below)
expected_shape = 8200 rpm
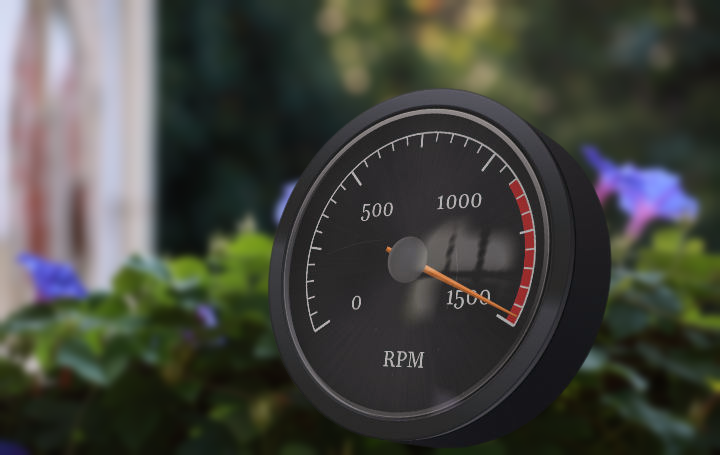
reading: 1475 rpm
